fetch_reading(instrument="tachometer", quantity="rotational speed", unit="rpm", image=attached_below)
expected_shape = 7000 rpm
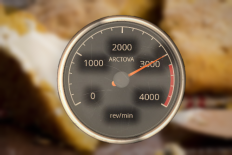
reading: 3000 rpm
